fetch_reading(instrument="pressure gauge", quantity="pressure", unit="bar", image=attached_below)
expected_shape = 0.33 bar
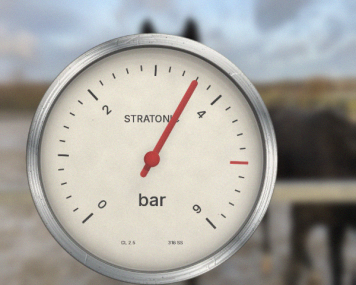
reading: 3.6 bar
